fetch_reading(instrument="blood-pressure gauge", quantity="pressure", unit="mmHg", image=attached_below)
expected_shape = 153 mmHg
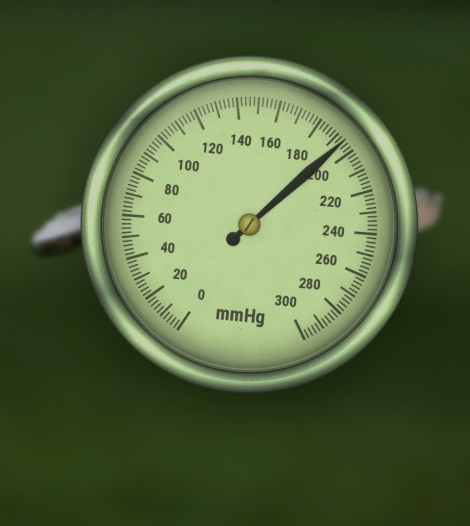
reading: 194 mmHg
